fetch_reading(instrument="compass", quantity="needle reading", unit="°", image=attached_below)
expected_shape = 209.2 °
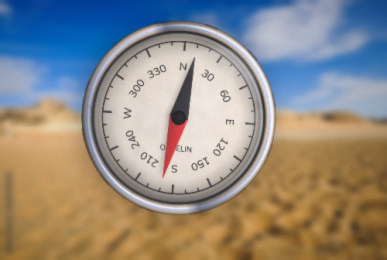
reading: 190 °
